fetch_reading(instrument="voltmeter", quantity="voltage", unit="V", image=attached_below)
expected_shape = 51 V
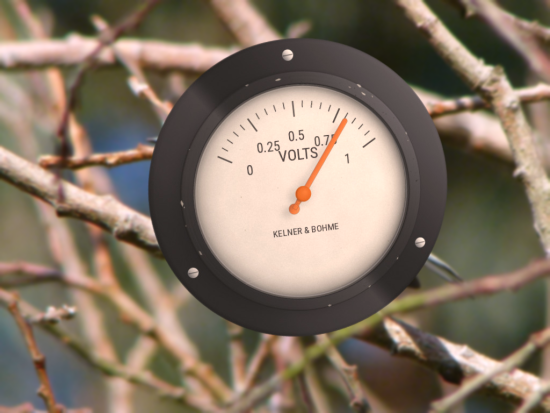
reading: 0.8 V
